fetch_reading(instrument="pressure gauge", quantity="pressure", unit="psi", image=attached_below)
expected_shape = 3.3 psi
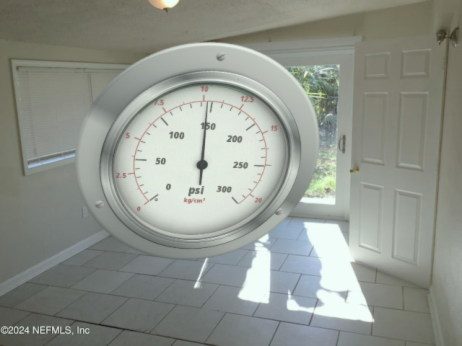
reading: 145 psi
